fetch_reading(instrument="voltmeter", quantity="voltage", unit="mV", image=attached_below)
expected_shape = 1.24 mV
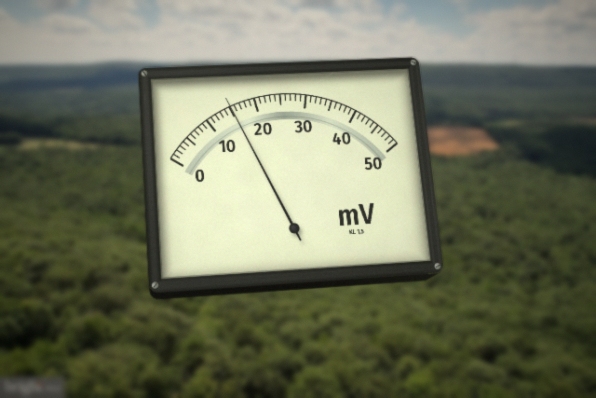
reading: 15 mV
